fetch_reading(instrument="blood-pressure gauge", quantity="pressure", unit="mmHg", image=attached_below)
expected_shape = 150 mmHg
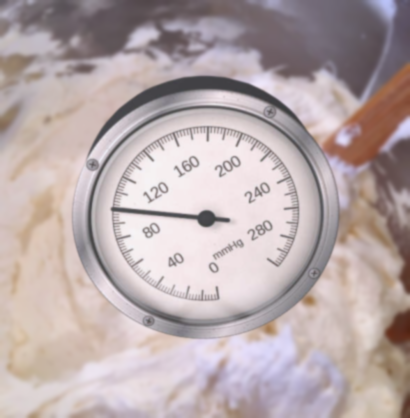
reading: 100 mmHg
